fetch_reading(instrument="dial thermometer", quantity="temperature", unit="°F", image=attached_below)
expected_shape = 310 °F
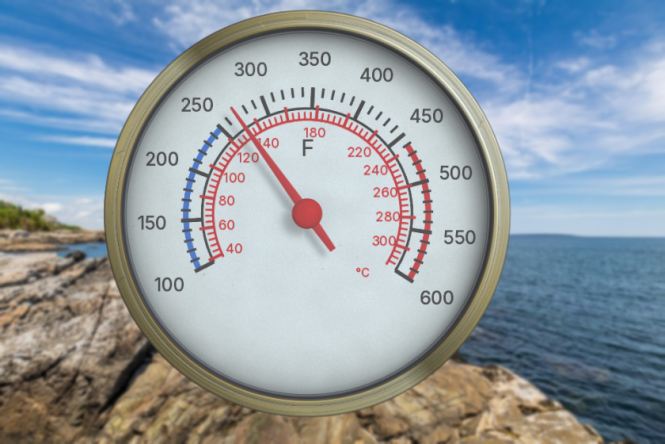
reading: 270 °F
